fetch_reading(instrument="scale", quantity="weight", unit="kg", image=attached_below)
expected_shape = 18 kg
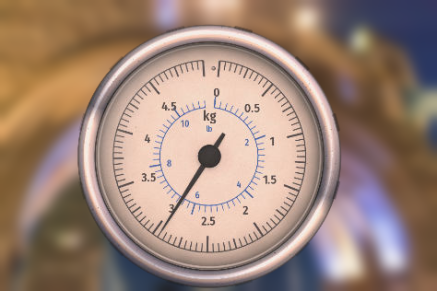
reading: 2.95 kg
